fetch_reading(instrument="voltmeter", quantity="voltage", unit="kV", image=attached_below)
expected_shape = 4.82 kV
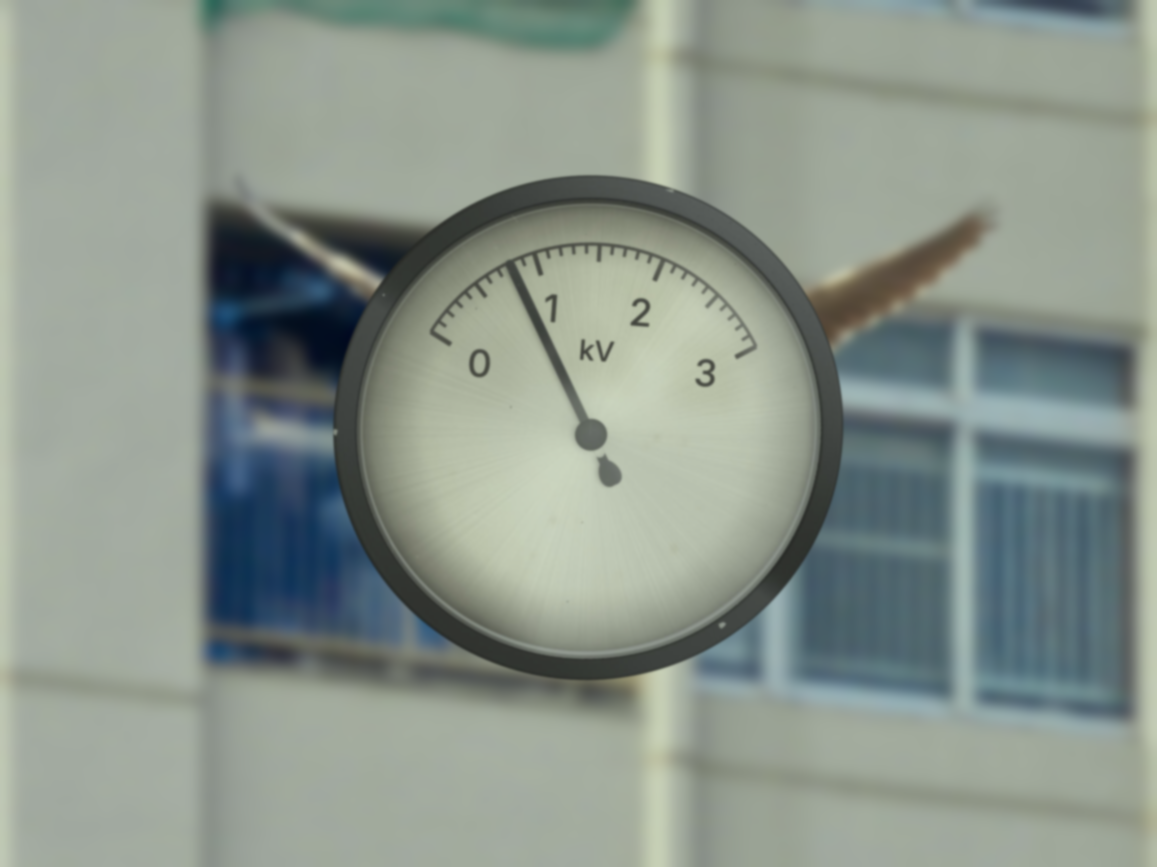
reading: 0.8 kV
